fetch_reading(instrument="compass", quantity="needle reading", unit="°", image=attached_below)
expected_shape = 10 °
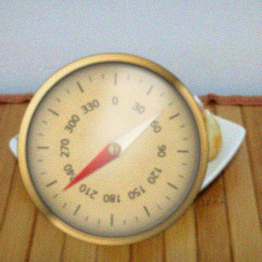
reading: 230 °
